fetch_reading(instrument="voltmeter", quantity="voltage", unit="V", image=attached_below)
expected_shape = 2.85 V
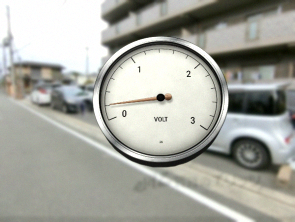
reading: 0.2 V
